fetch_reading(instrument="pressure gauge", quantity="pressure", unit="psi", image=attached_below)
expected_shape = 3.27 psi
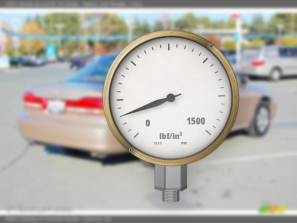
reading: 150 psi
